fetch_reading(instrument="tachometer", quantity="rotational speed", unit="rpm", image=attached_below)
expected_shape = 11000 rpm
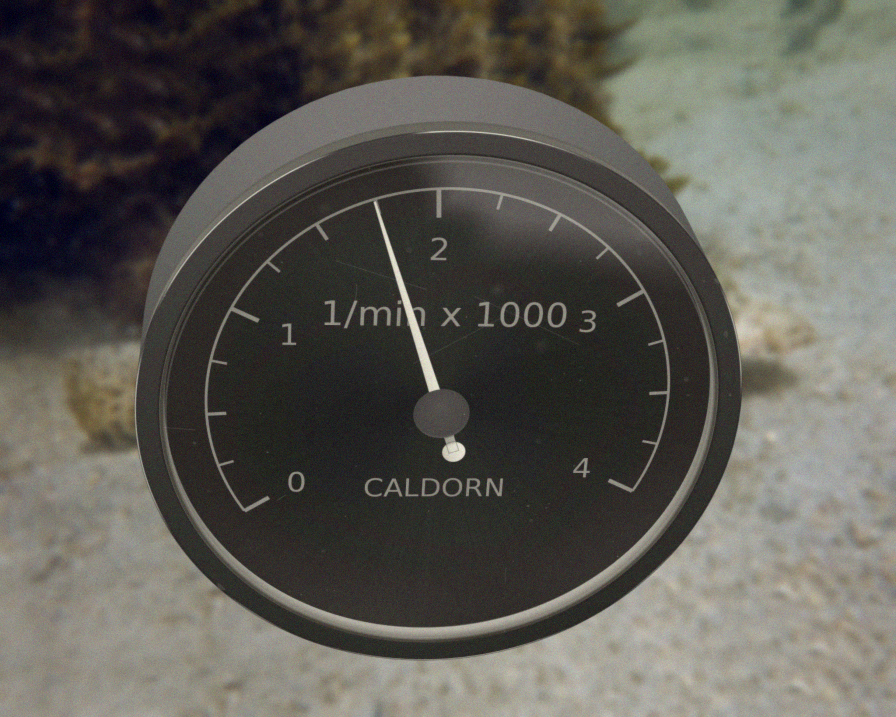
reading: 1750 rpm
